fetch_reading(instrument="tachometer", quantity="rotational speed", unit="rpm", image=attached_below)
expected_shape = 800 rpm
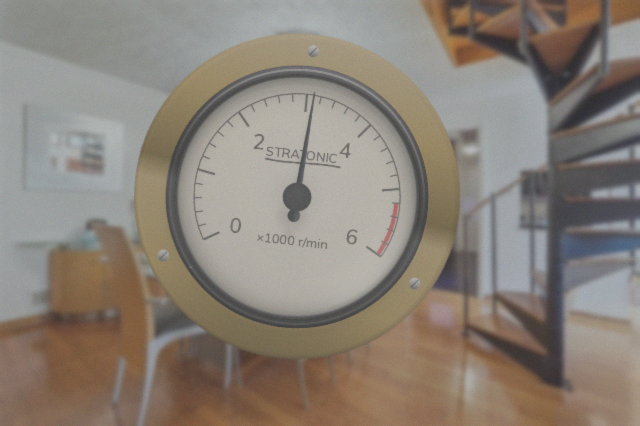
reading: 3100 rpm
